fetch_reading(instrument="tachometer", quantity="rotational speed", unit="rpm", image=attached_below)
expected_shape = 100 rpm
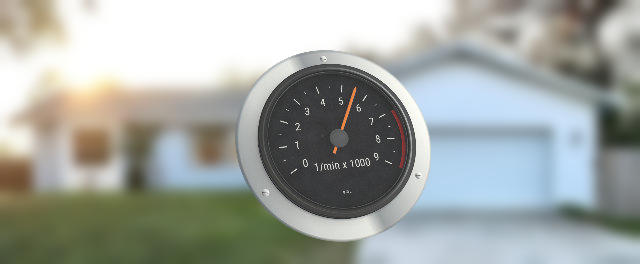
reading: 5500 rpm
